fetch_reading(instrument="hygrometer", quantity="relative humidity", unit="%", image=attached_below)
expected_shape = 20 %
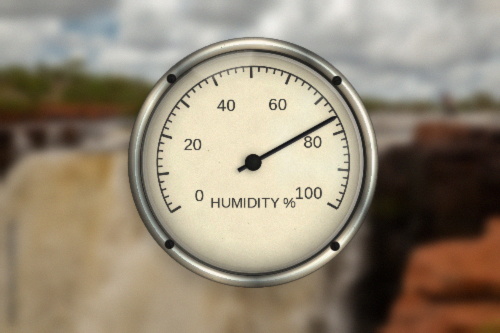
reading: 76 %
